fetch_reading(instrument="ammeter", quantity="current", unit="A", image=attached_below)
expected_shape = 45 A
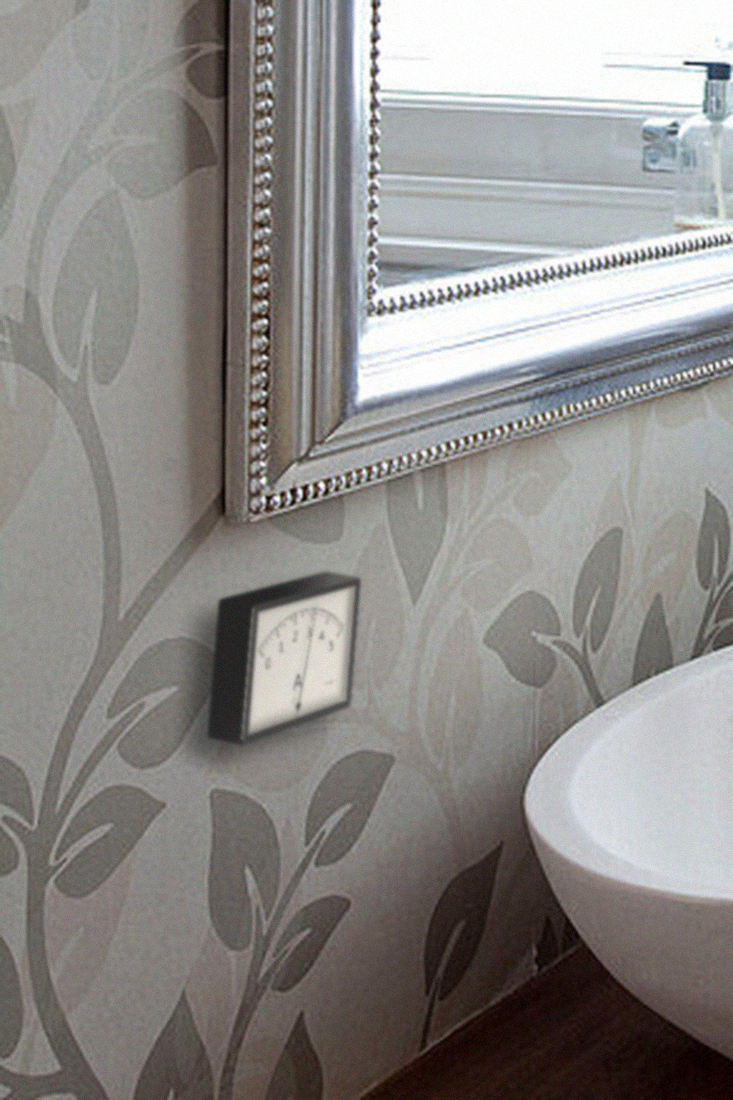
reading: 3 A
